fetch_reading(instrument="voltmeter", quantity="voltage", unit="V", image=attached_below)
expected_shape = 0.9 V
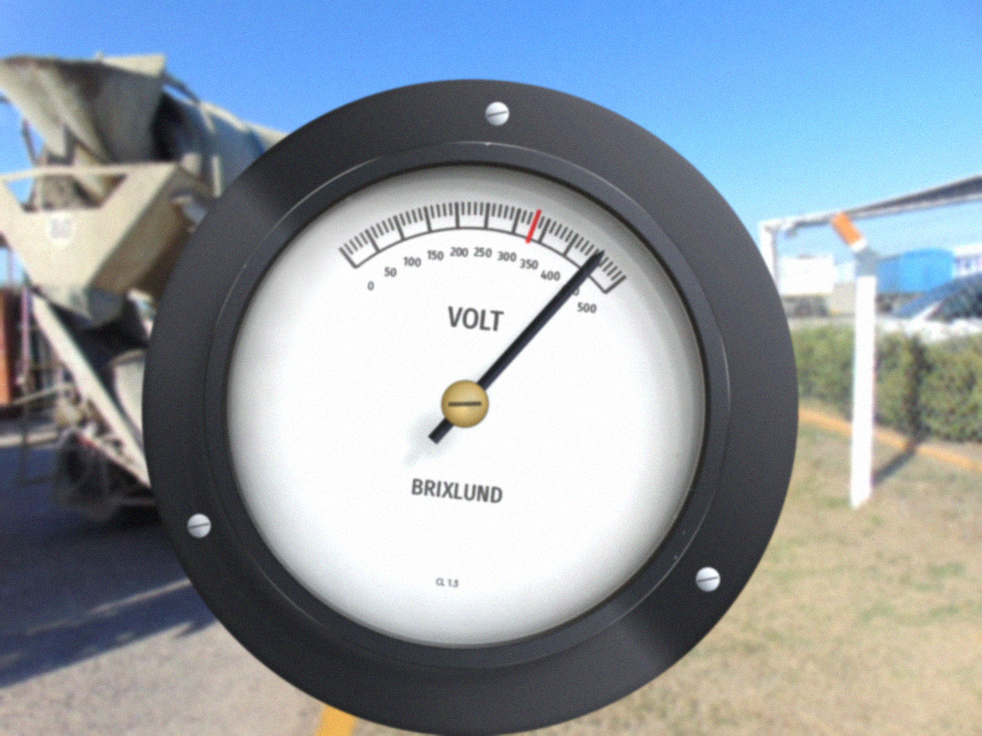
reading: 450 V
